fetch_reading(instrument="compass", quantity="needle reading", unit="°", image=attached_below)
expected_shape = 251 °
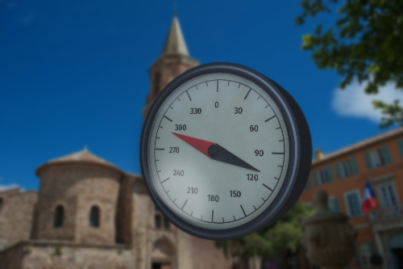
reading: 290 °
